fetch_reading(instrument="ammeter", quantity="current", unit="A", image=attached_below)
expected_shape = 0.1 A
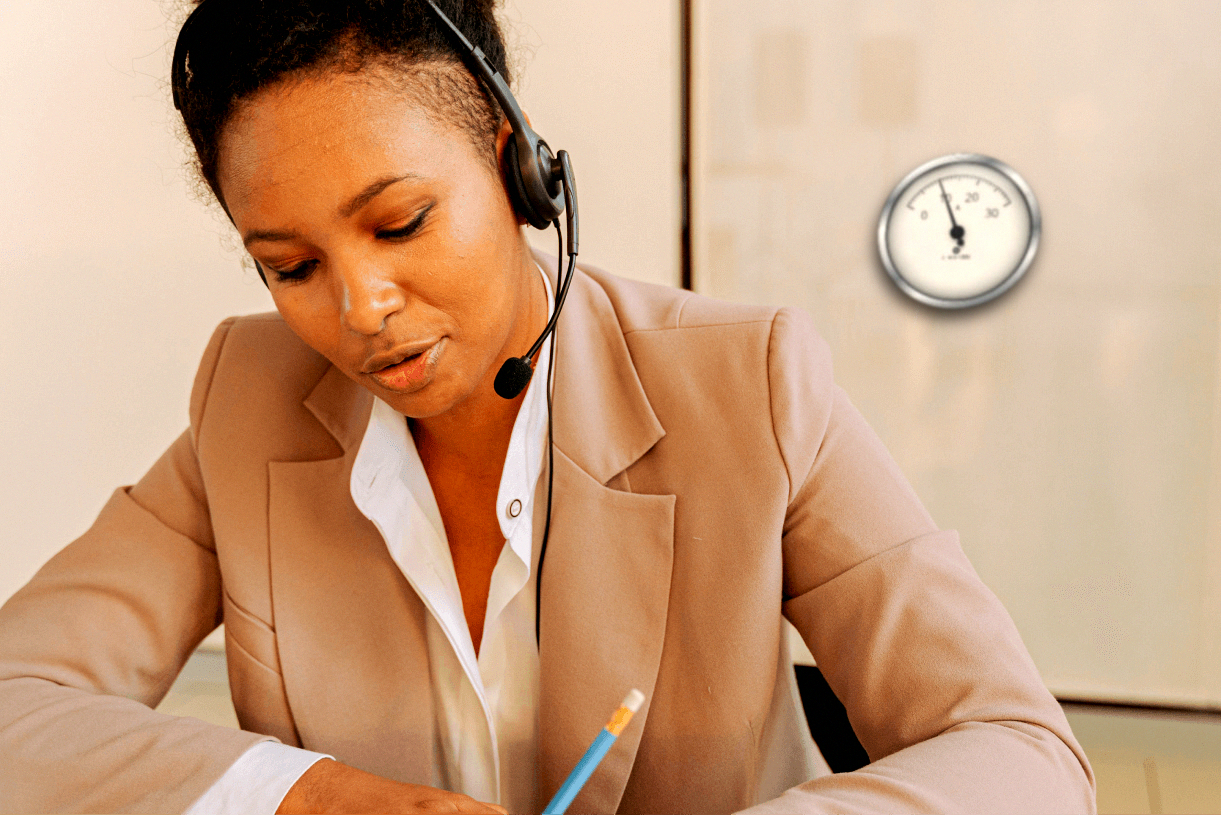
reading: 10 A
